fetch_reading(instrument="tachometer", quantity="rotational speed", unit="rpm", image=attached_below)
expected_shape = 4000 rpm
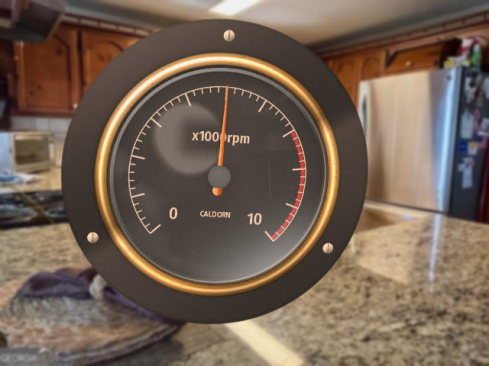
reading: 5000 rpm
